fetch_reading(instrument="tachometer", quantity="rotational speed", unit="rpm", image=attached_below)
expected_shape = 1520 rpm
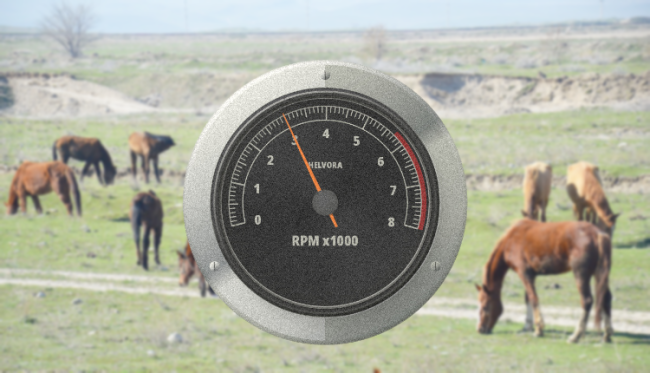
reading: 3000 rpm
